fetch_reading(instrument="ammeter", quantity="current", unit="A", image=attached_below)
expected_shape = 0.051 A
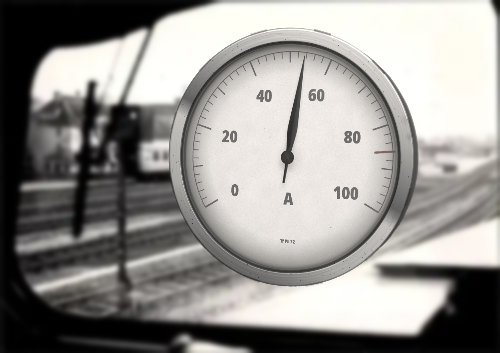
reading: 54 A
